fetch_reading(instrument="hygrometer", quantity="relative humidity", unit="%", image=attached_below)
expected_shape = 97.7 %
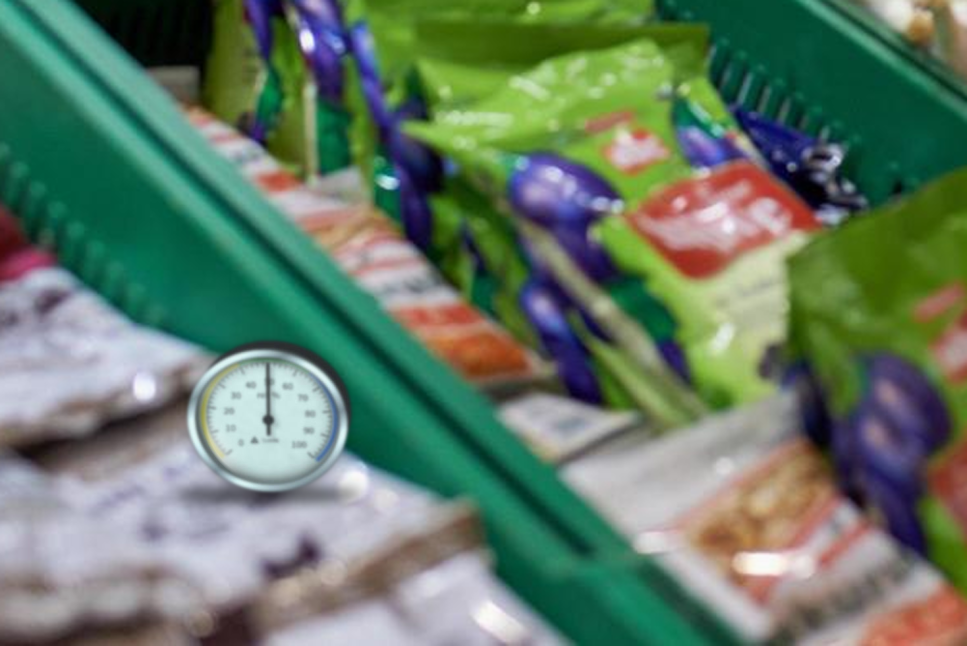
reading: 50 %
